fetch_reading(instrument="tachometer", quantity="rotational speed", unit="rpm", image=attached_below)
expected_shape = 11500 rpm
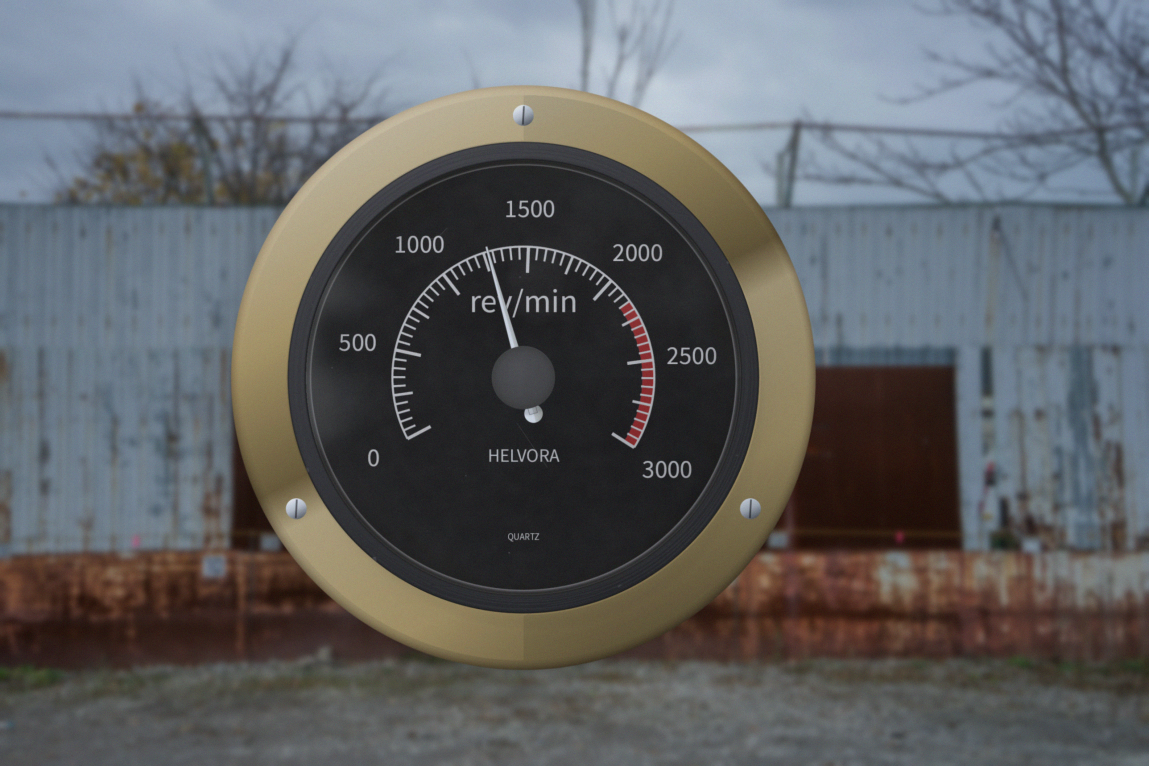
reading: 1275 rpm
